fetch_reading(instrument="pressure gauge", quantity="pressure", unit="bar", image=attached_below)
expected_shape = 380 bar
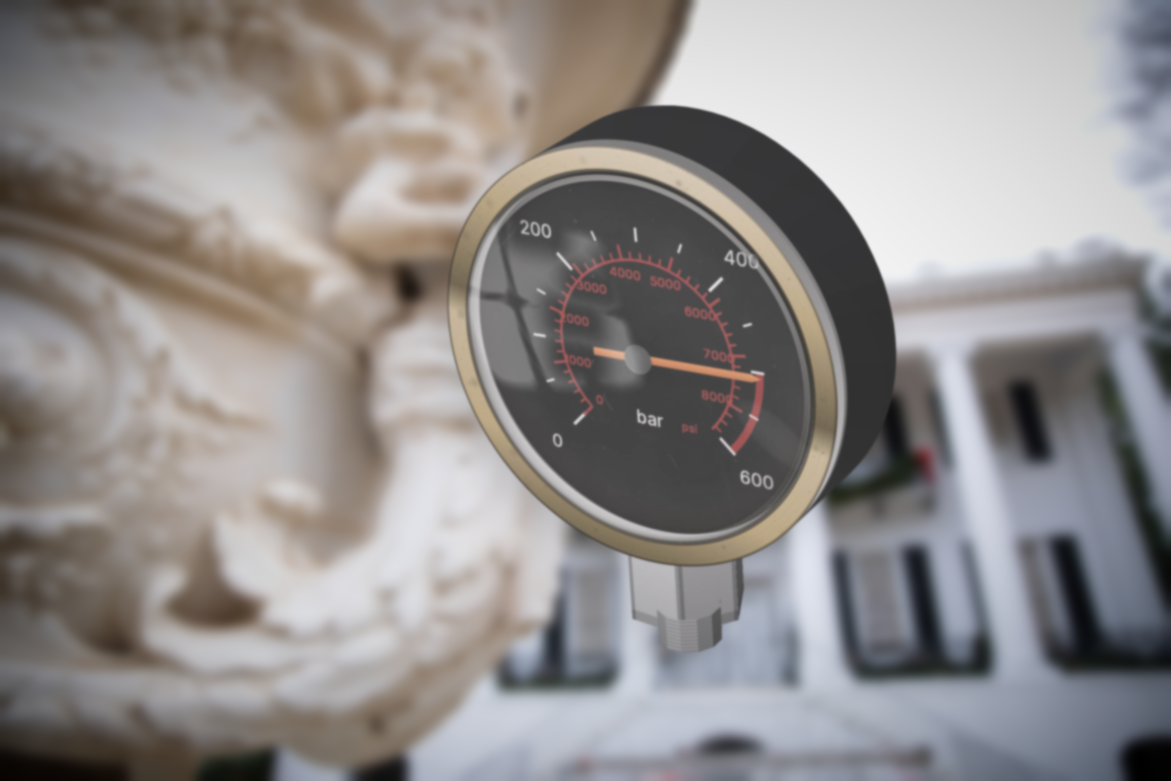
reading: 500 bar
